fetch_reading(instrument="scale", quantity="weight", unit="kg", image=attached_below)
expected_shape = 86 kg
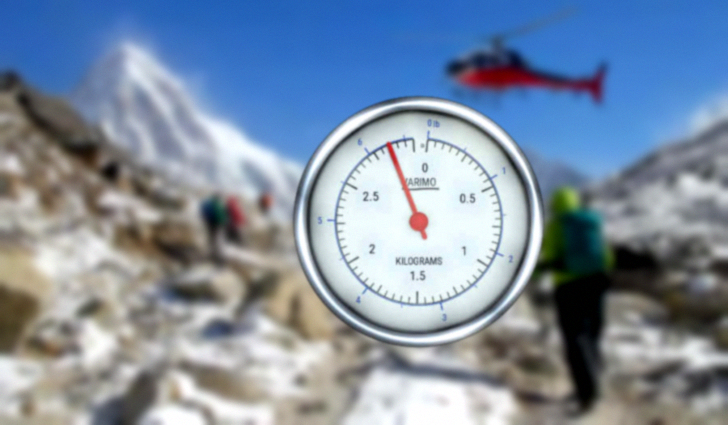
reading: 2.85 kg
